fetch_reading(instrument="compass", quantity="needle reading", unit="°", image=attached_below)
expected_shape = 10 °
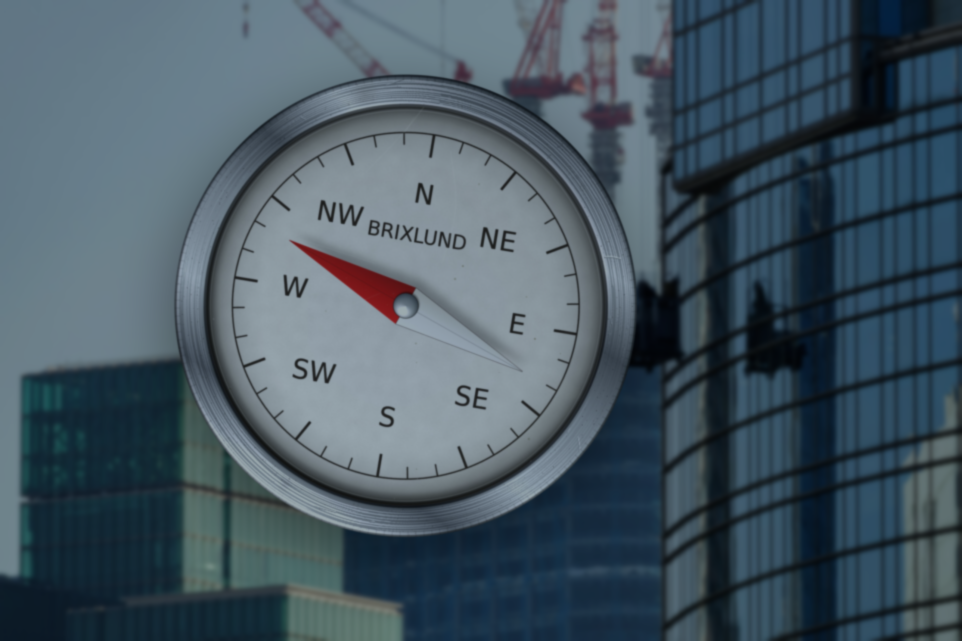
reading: 290 °
